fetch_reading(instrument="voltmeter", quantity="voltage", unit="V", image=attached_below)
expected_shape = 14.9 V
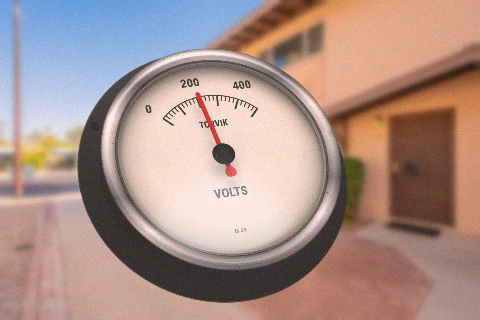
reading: 200 V
